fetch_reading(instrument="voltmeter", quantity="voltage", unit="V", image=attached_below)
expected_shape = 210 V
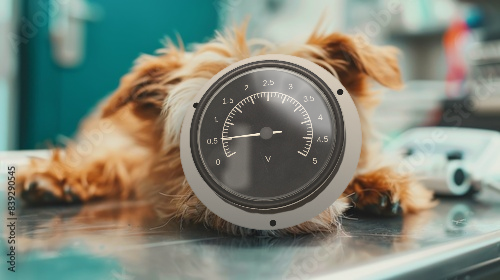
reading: 0.5 V
